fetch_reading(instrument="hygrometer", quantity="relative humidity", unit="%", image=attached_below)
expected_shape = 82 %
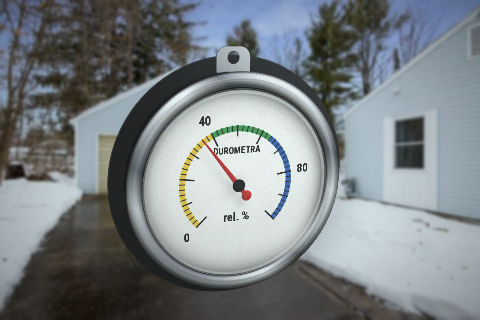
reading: 36 %
